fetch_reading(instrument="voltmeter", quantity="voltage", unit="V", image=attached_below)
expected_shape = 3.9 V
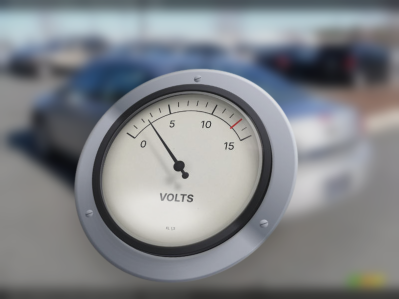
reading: 2.5 V
